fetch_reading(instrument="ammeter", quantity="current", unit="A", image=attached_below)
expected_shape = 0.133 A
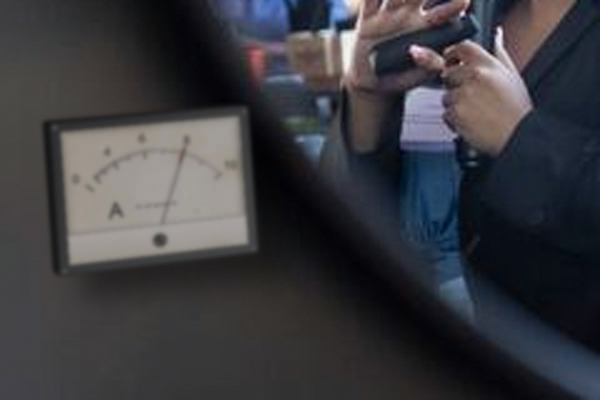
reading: 8 A
